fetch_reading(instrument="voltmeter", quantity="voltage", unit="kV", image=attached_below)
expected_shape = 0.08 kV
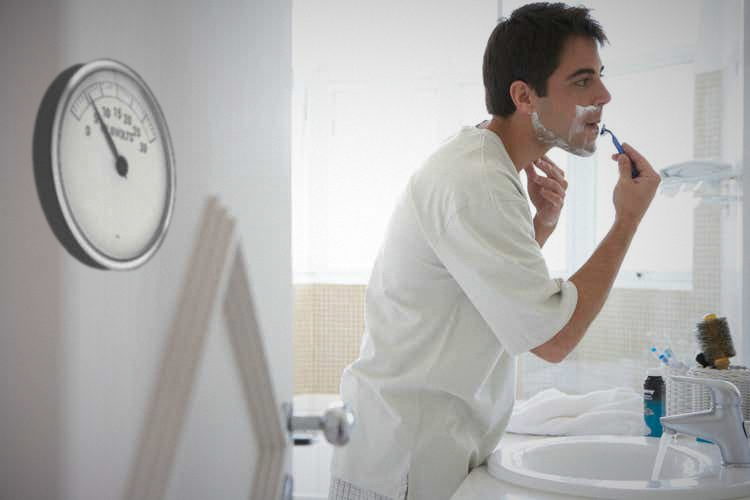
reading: 5 kV
